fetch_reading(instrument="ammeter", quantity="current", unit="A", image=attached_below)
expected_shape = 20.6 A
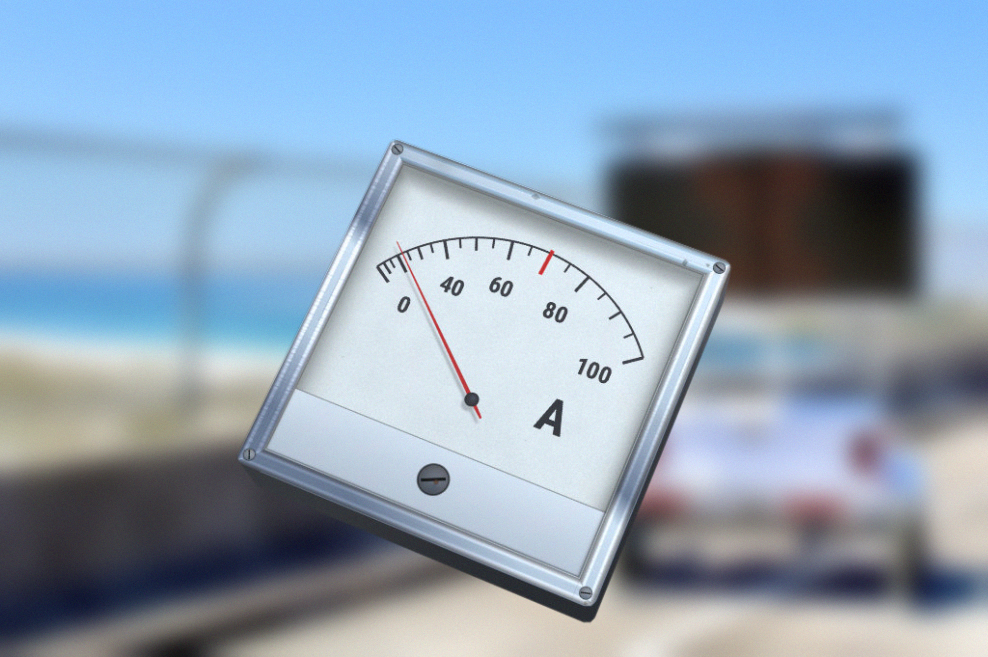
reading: 22.5 A
